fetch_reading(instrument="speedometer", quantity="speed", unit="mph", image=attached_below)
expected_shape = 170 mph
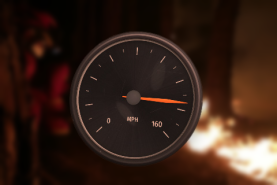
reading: 135 mph
